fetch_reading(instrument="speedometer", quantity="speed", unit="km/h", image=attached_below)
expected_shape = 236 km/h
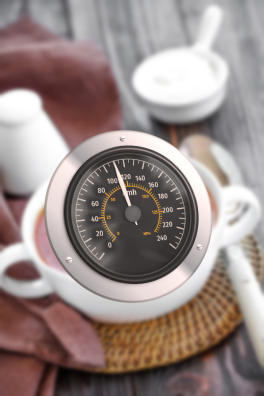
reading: 110 km/h
